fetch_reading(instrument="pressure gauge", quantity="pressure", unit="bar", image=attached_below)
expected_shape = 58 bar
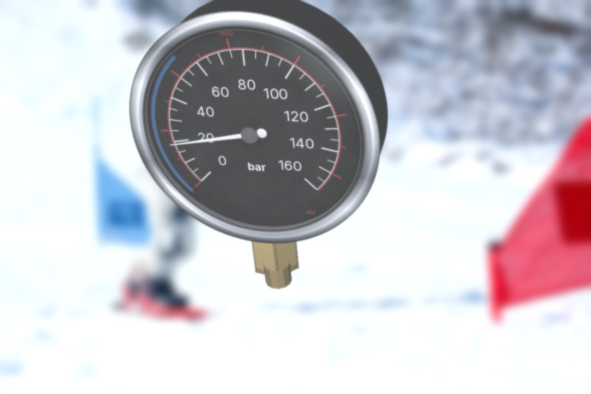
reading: 20 bar
